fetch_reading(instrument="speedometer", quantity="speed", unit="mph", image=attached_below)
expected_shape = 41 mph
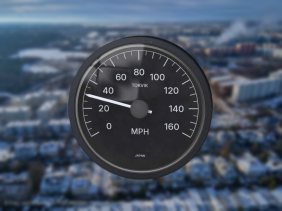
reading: 30 mph
